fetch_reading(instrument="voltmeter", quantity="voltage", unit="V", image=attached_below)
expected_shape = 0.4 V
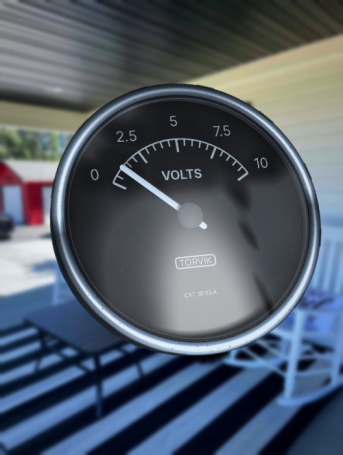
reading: 1 V
